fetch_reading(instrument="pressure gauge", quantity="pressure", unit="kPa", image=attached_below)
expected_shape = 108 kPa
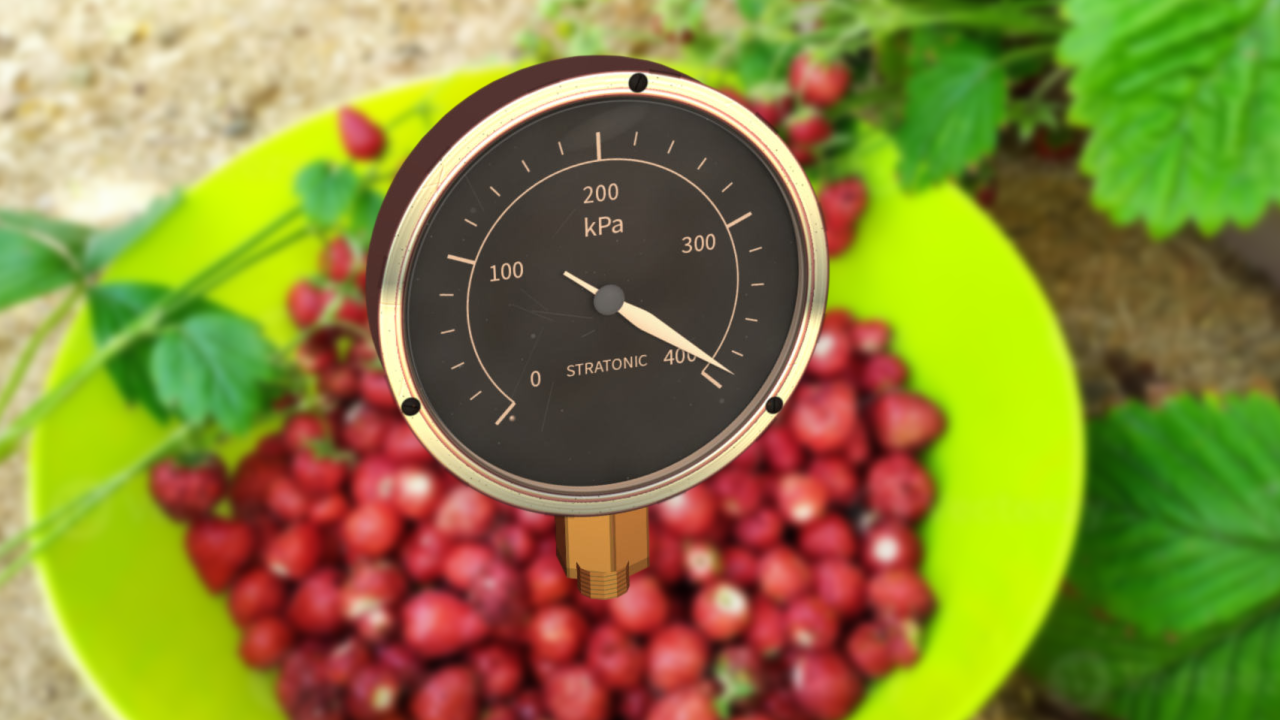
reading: 390 kPa
